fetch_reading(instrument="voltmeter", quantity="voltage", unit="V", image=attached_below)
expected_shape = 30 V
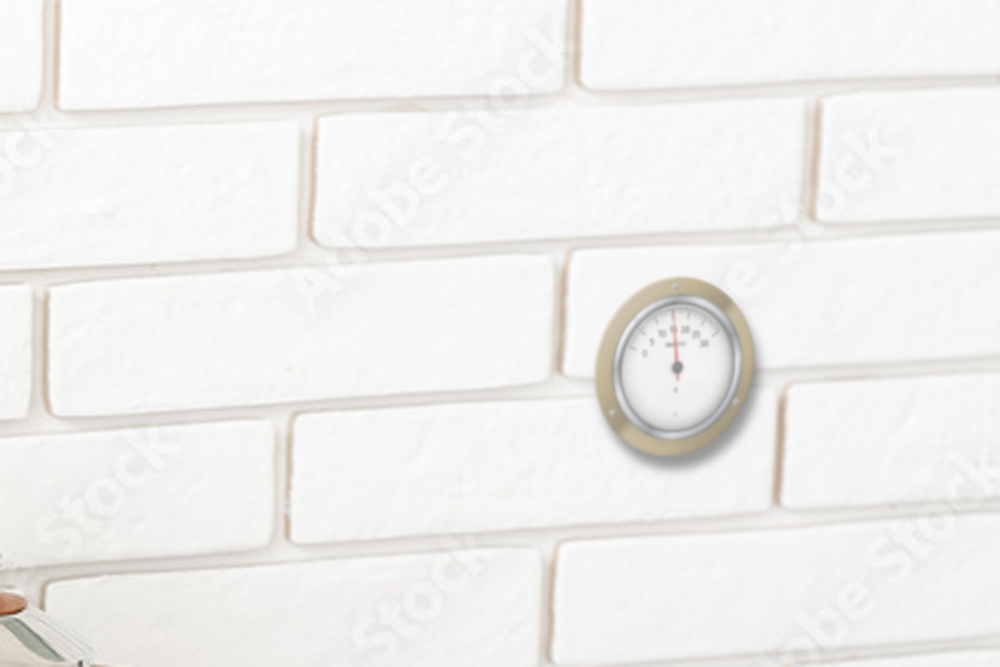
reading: 15 V
